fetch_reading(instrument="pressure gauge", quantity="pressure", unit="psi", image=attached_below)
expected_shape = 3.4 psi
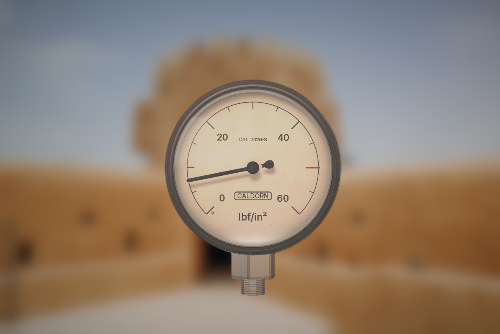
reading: 7.5 psi
